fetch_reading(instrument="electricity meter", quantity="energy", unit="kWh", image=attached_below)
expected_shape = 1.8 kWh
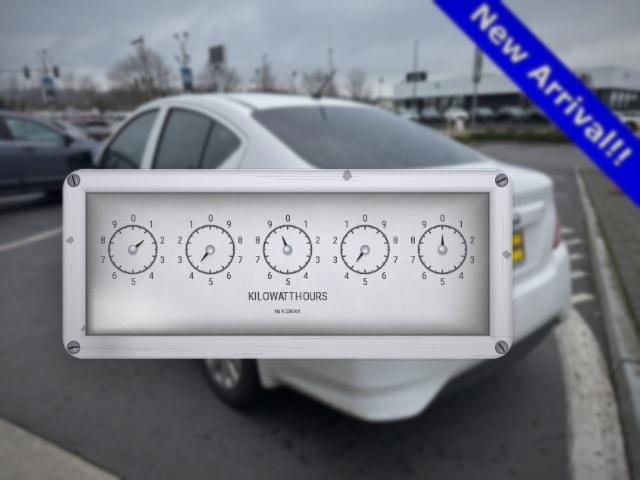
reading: 13940 kWh
